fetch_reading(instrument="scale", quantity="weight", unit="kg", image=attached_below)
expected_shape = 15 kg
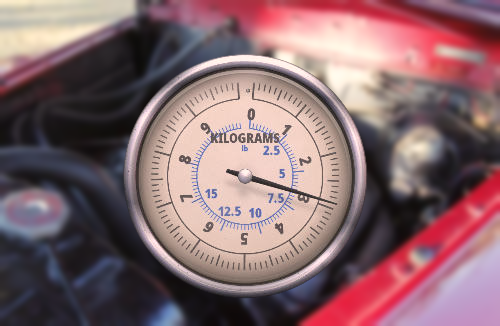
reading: 2.9 kg
